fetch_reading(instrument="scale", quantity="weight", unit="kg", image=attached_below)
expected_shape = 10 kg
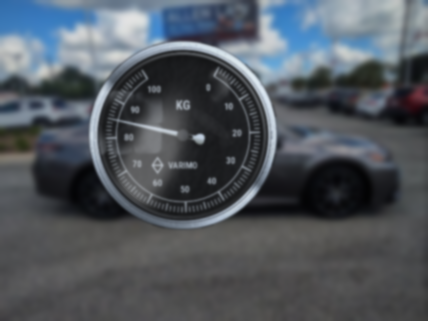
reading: 85 kg
